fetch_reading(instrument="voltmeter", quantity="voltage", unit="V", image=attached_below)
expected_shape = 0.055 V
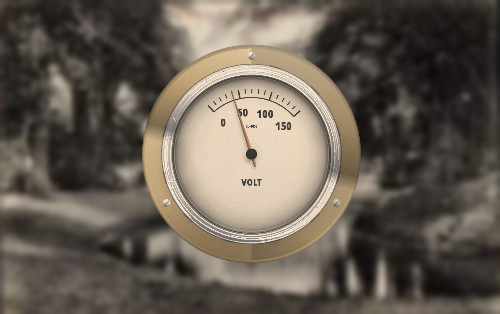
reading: 40 V
